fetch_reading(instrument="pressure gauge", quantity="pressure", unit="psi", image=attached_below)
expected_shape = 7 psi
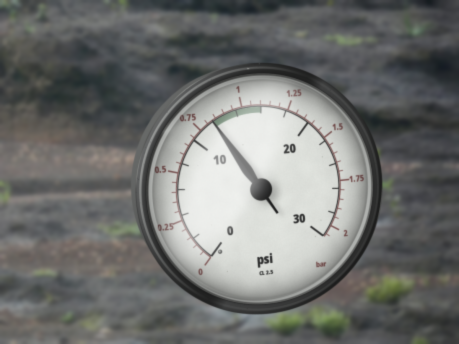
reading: 12 psi
